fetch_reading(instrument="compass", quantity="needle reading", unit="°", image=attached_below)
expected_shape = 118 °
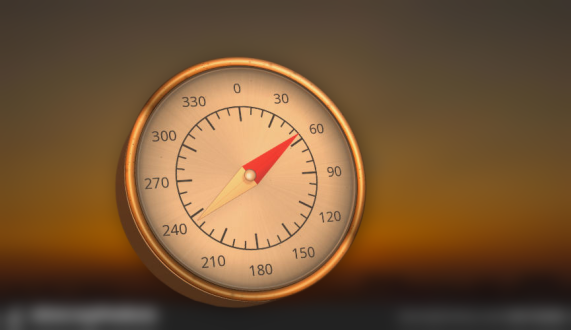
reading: 55 °
